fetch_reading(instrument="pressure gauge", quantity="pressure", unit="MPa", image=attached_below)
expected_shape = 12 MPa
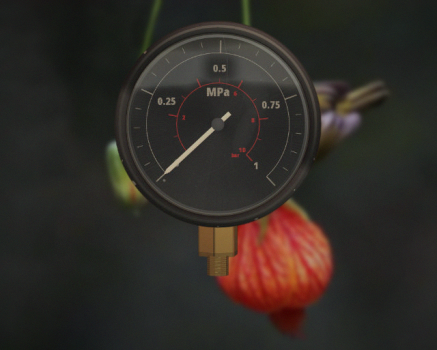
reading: 0 MPa
